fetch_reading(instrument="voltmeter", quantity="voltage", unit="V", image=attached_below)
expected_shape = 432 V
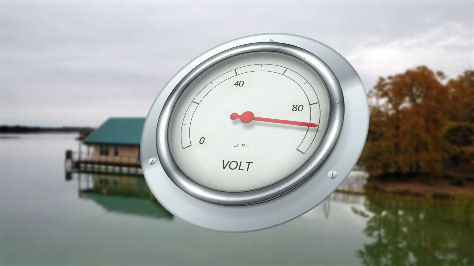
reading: 90 V
